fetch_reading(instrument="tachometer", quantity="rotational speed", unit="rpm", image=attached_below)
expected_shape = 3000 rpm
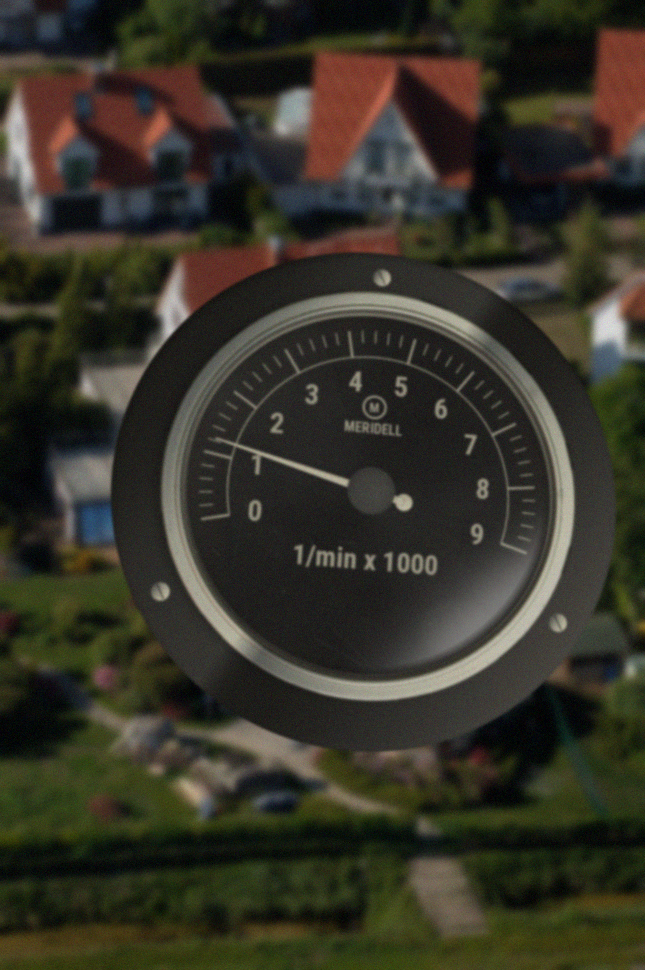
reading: 1200 rpm
